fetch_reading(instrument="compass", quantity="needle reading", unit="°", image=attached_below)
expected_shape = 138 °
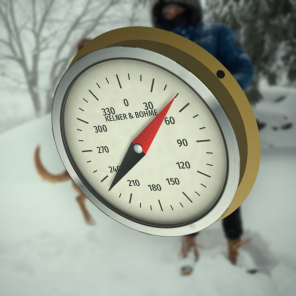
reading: 50 °
